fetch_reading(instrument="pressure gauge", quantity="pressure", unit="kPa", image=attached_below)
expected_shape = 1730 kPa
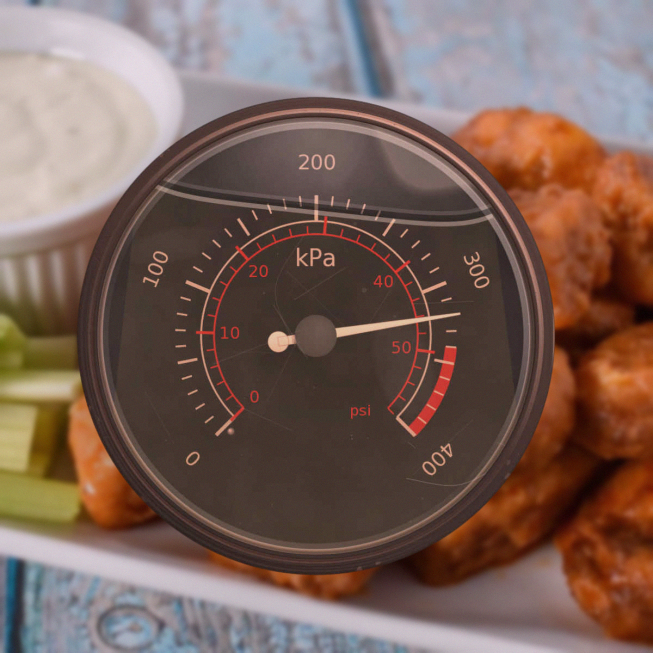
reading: 320 kPa
